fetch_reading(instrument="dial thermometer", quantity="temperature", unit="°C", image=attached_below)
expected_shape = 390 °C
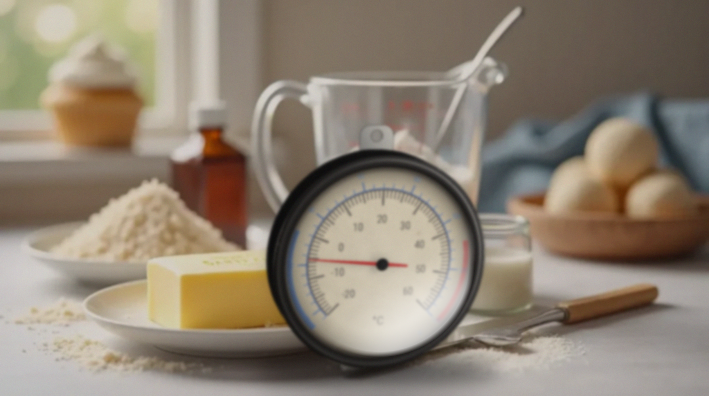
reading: -5 °C
